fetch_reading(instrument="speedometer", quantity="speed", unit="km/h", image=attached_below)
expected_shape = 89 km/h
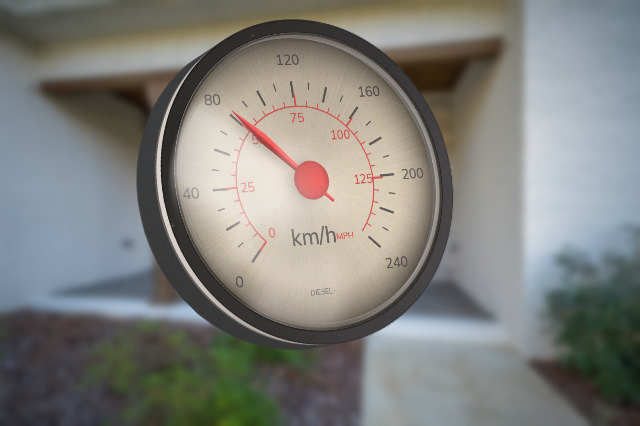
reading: 80 km/h
